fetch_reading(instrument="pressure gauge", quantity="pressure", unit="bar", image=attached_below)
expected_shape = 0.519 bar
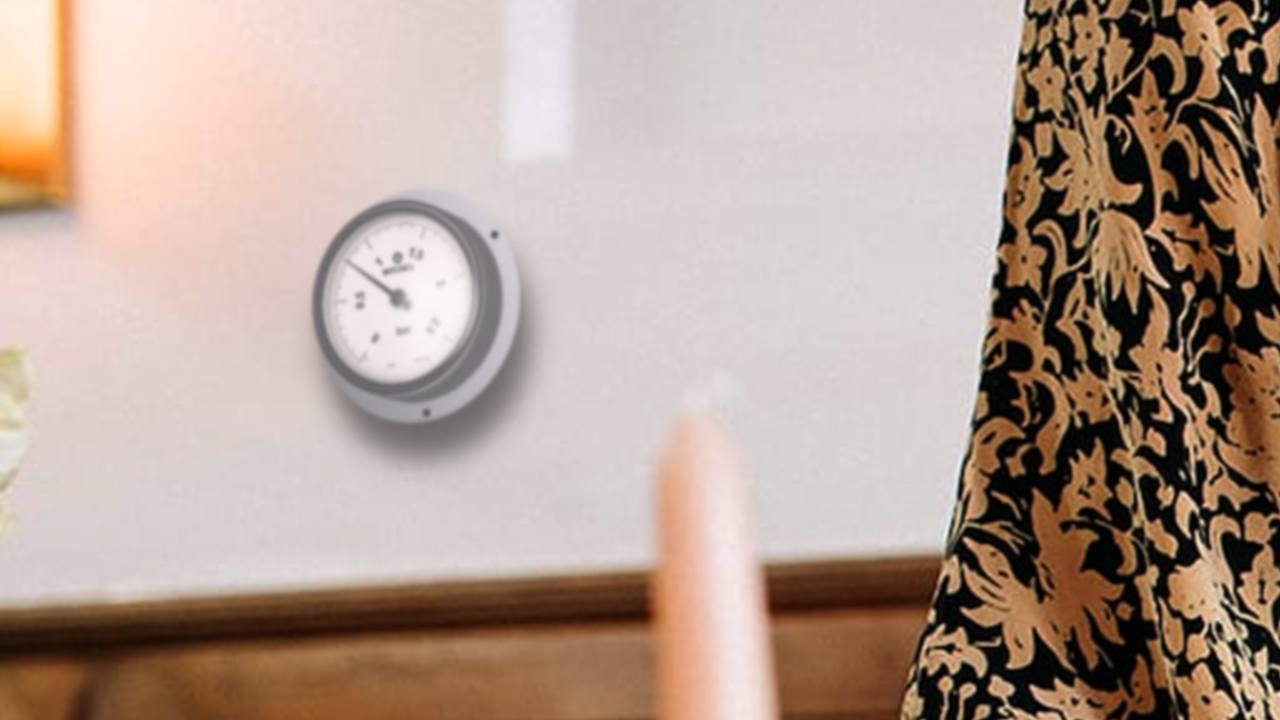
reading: 0.8 bar
